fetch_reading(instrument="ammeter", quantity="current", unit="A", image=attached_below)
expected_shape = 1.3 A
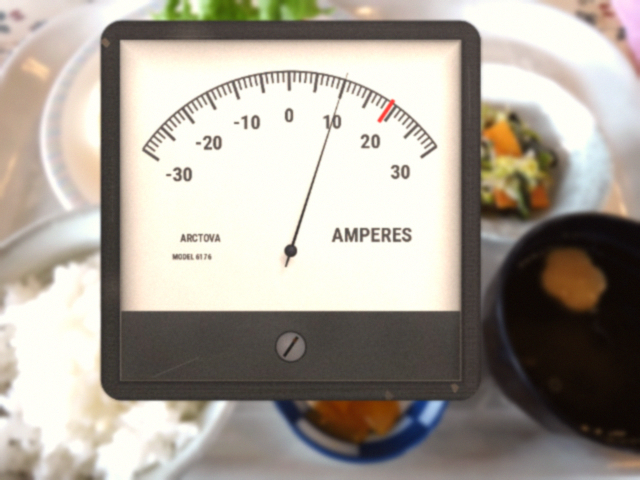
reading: 10 A
